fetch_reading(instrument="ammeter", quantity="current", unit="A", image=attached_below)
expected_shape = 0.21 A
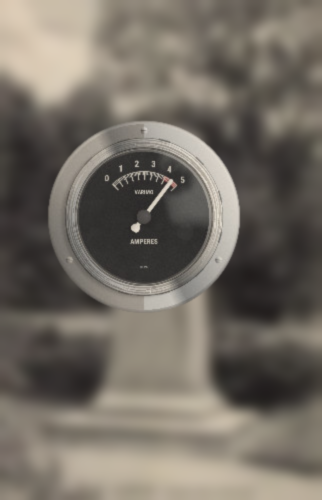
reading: 4.5 A
